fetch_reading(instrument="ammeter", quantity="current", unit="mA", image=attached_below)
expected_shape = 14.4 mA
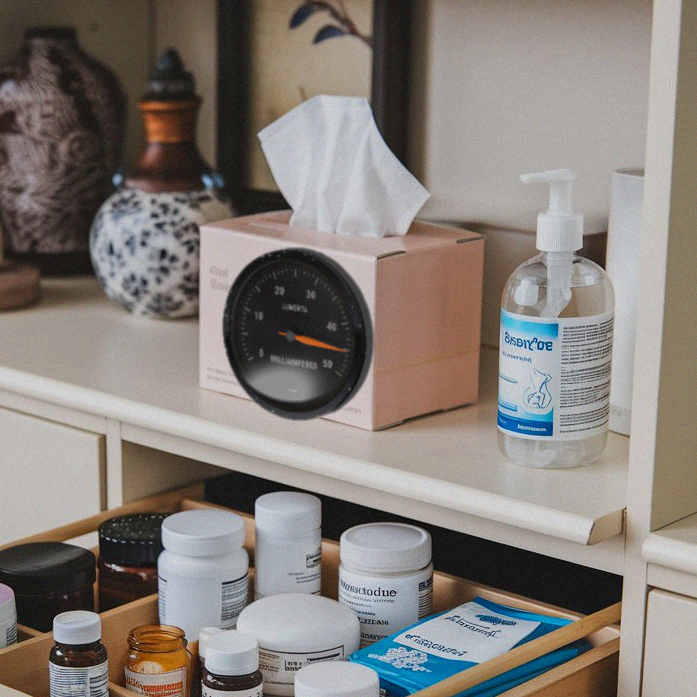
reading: 45 mA
